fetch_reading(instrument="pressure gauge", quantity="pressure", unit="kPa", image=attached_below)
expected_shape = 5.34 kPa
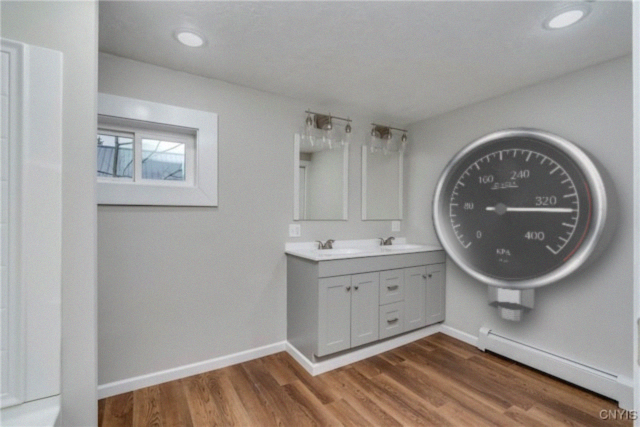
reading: 340 kPa
